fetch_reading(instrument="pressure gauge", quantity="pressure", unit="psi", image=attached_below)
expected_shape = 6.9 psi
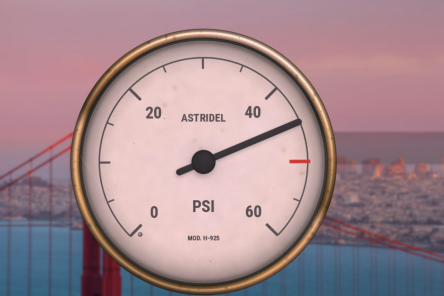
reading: 45 psi
